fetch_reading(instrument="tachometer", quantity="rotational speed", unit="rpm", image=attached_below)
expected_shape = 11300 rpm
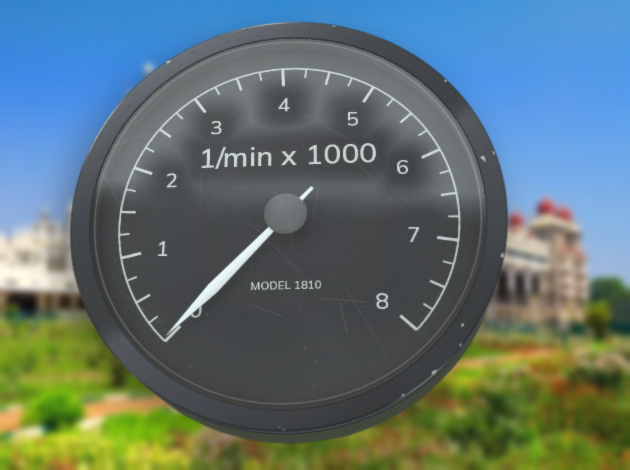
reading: 0 rpm
